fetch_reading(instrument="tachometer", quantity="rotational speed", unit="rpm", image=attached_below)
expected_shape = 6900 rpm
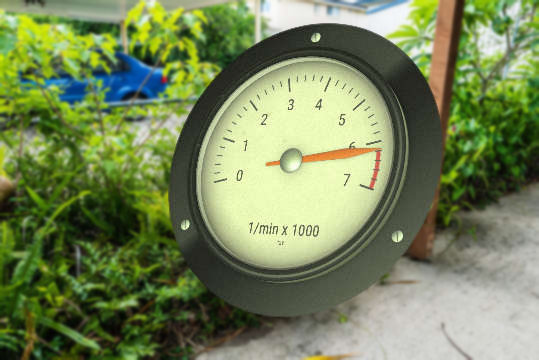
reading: 6200 rpm
